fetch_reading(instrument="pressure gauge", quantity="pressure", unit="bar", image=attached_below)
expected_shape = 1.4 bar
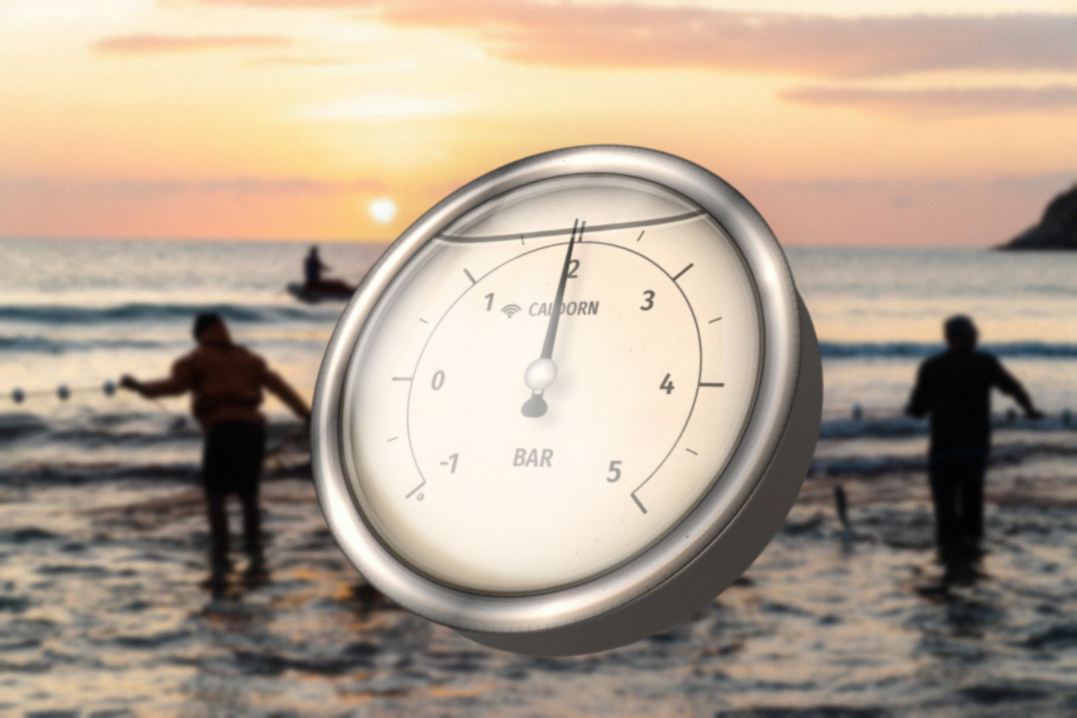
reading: 2 bar
